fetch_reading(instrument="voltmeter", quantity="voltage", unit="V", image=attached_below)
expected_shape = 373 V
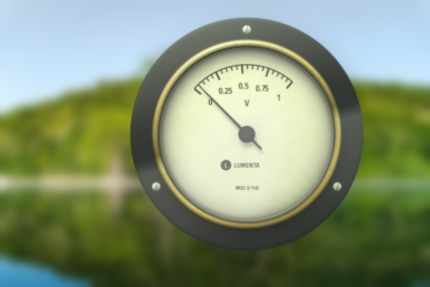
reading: 0.05 V
